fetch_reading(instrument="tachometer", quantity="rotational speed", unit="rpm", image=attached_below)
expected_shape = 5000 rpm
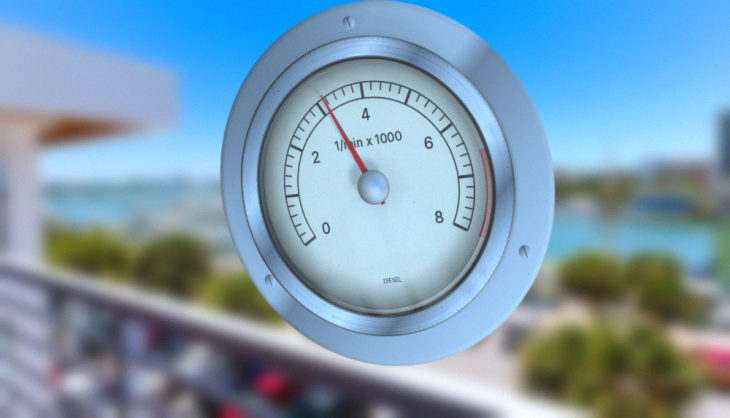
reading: 3200 rpm
